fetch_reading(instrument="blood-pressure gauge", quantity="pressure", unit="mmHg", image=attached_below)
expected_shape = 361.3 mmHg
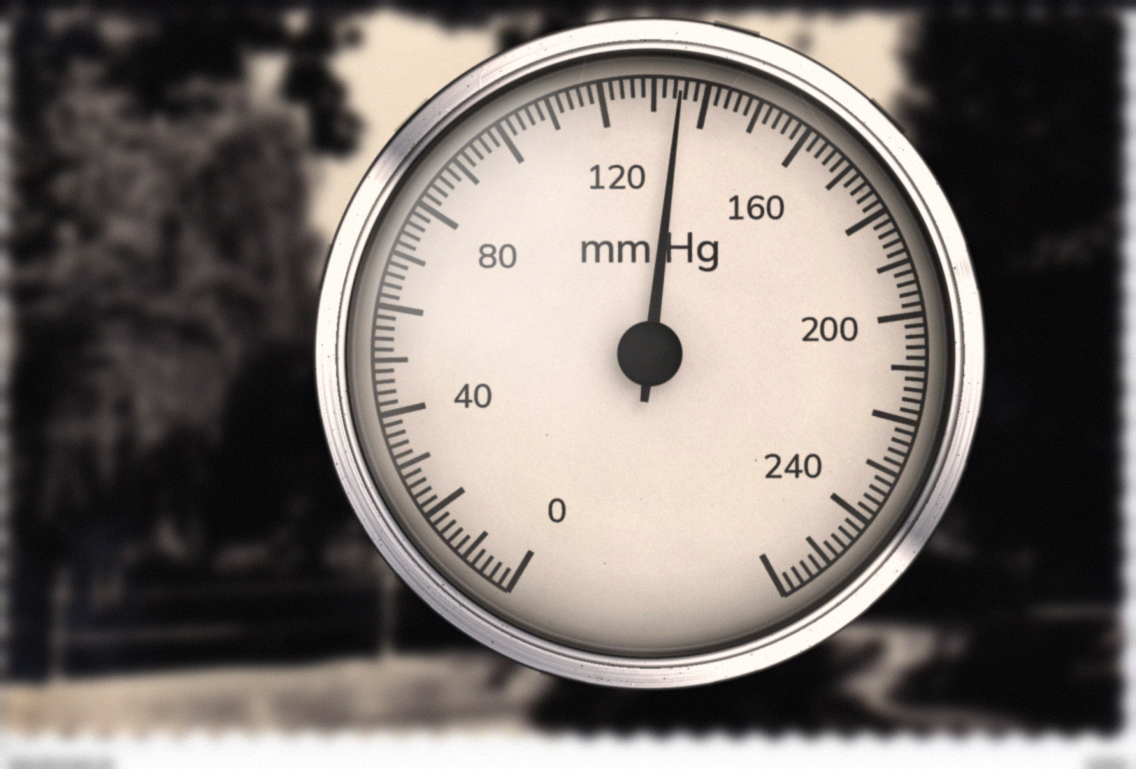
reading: 135 mmHg
